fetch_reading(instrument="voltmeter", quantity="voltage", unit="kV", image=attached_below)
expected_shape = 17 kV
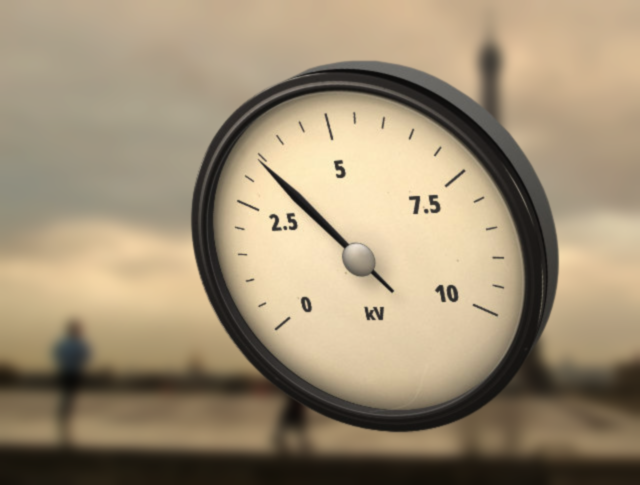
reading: 3.5 kV
